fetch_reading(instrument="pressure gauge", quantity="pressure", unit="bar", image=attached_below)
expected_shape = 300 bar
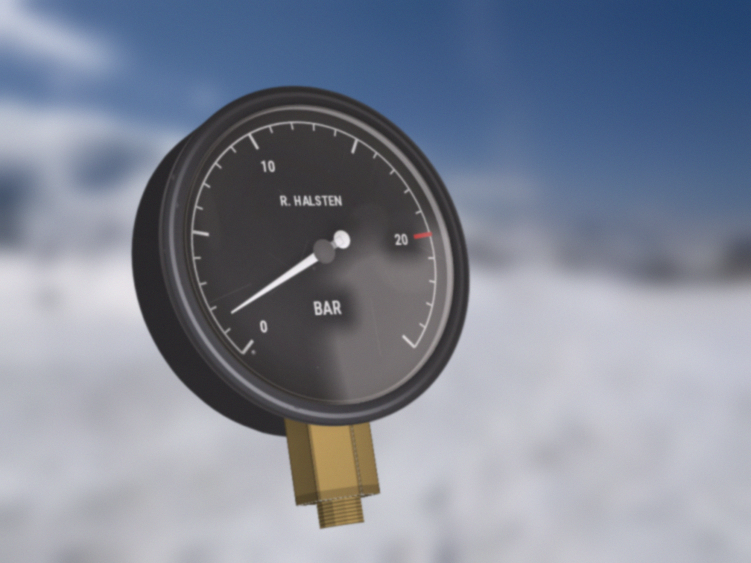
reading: 1.5 bar
